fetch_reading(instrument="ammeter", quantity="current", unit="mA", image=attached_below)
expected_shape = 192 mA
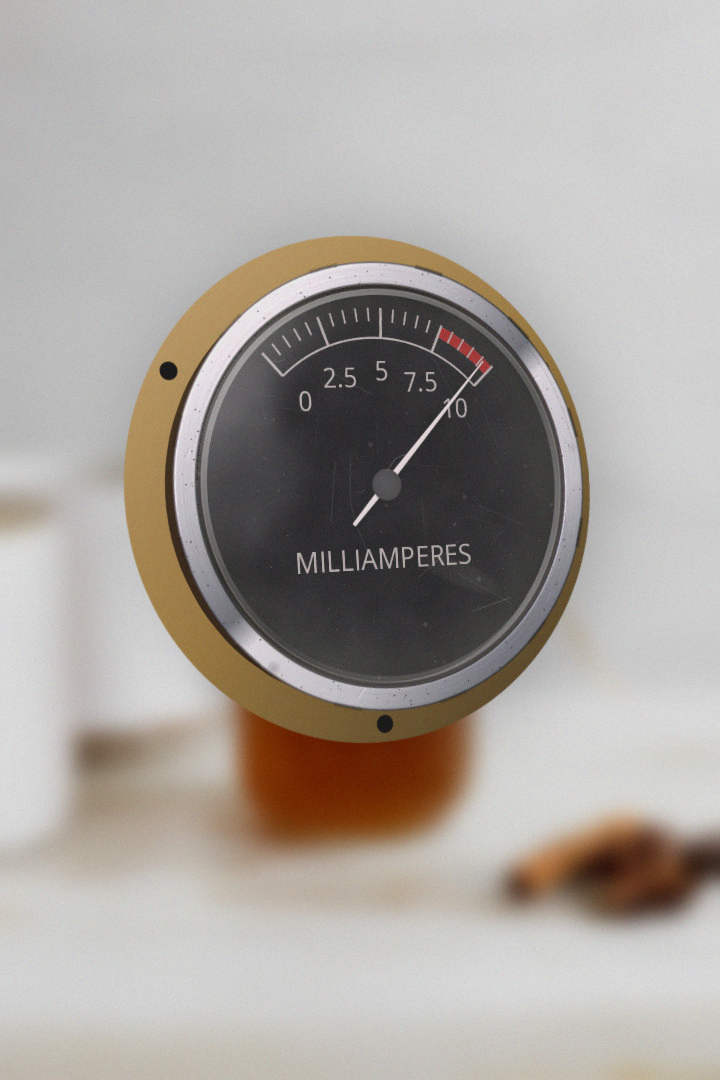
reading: 9.5 mA
